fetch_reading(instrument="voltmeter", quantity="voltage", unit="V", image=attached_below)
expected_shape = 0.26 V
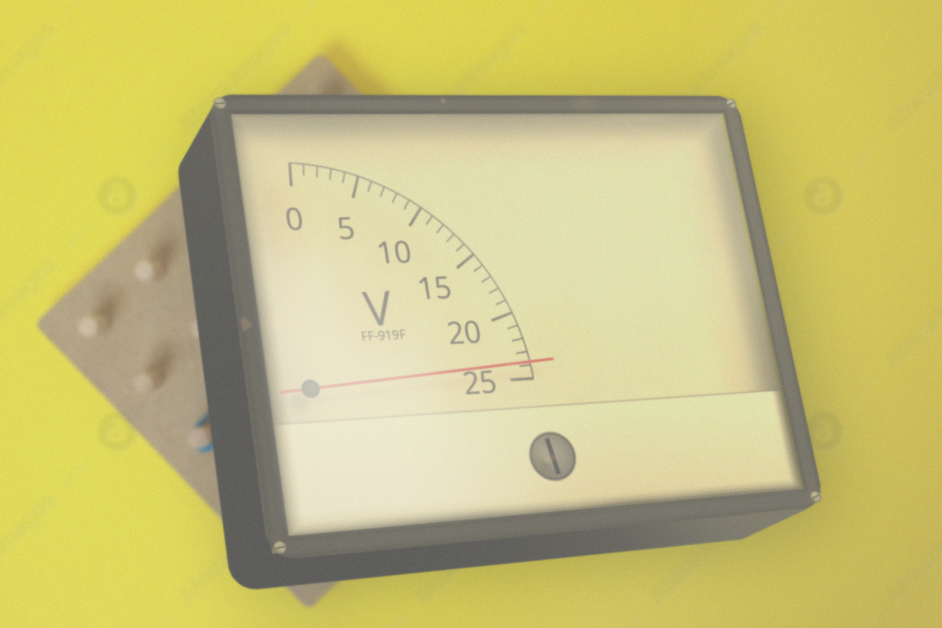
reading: 24 V
